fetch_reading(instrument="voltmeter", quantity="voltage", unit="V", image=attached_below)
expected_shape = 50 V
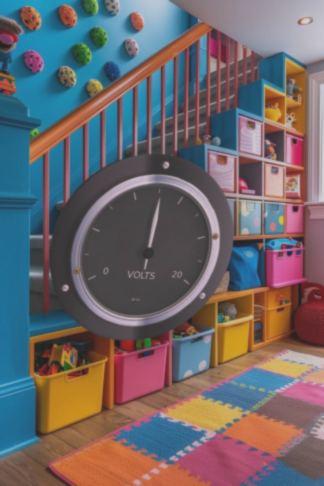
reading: 10 V
